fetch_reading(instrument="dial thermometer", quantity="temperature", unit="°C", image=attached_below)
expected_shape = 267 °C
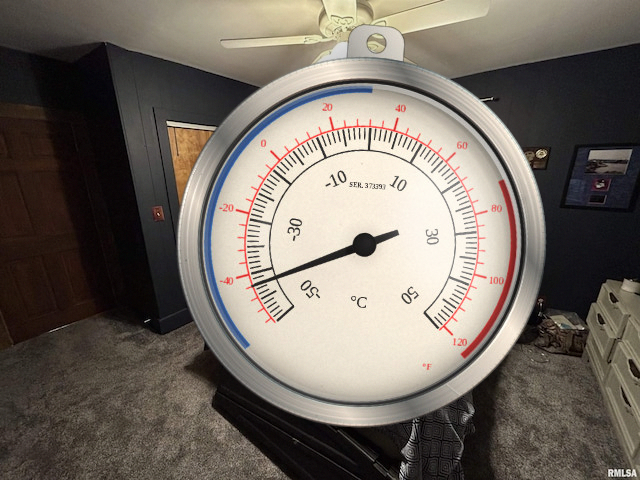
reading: -42 °C
